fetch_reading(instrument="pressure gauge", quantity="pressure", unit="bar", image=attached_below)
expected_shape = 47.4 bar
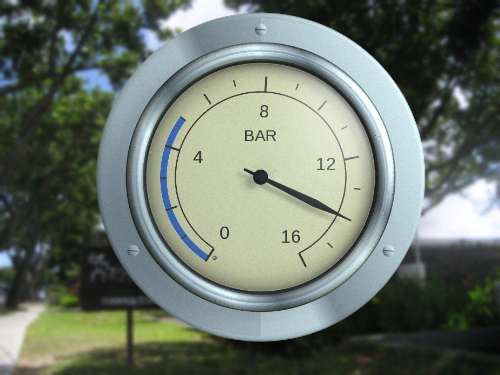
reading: 14 bar
